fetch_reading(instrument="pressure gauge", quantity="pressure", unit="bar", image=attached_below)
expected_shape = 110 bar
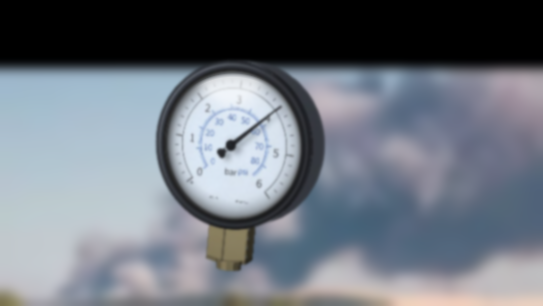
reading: 4 bar
